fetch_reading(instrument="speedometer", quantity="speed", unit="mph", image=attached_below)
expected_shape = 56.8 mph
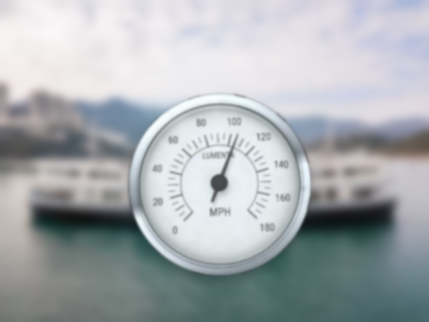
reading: 105 mph
